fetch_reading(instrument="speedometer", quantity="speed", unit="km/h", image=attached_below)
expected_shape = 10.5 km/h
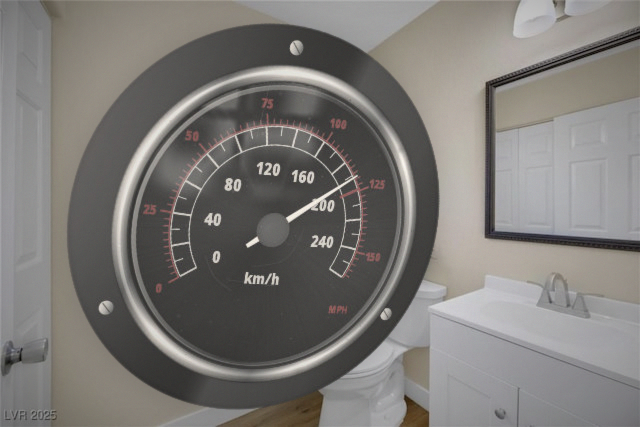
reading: 190 km/h
